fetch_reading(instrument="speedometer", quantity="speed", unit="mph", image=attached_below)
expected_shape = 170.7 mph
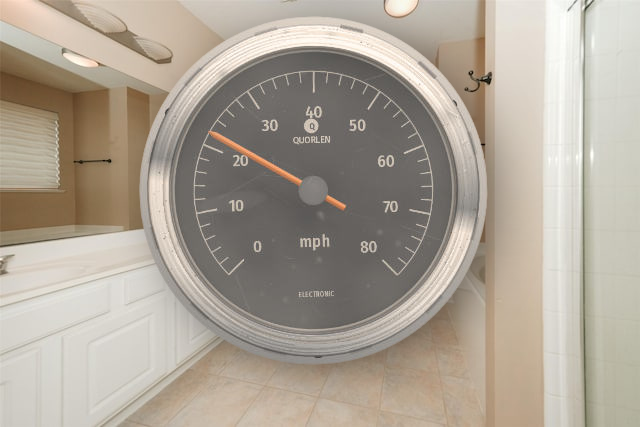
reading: 22 mph
